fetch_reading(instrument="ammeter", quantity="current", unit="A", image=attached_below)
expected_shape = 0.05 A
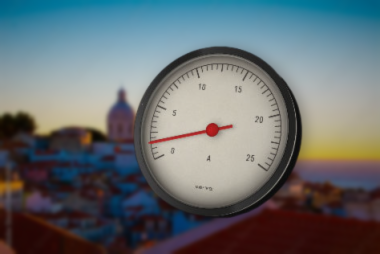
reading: 1.5 A
